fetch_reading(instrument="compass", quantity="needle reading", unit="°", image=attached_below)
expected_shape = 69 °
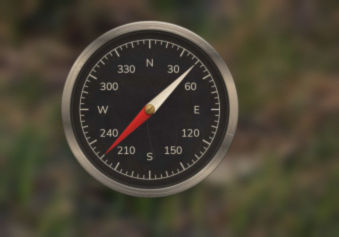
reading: 225 °
